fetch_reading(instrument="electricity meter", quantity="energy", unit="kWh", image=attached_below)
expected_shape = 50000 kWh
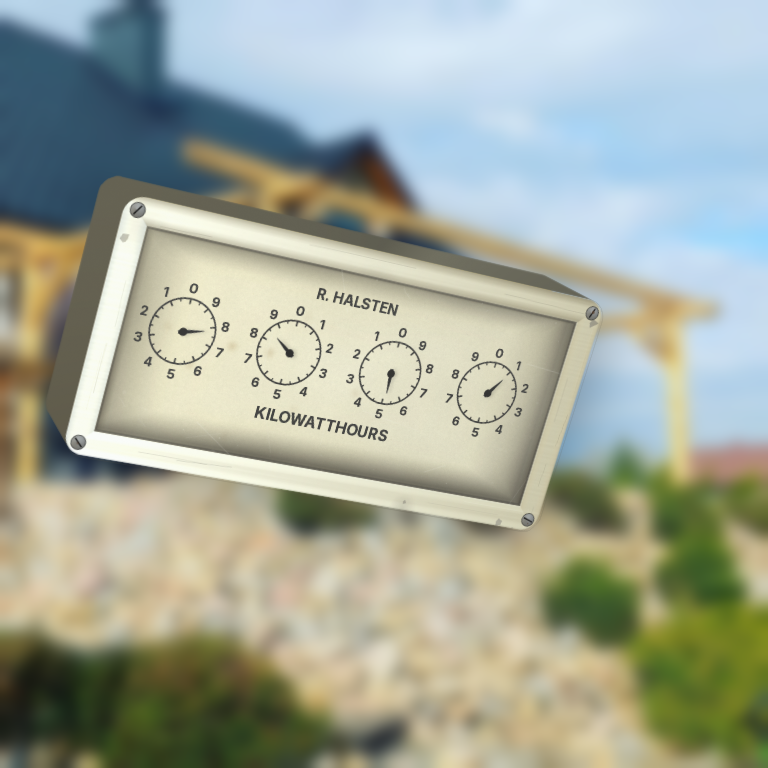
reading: 7851 kWh
